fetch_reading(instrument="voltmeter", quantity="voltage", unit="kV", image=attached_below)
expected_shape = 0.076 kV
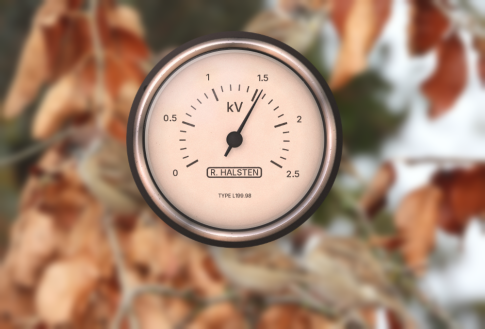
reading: 1.55 kV
